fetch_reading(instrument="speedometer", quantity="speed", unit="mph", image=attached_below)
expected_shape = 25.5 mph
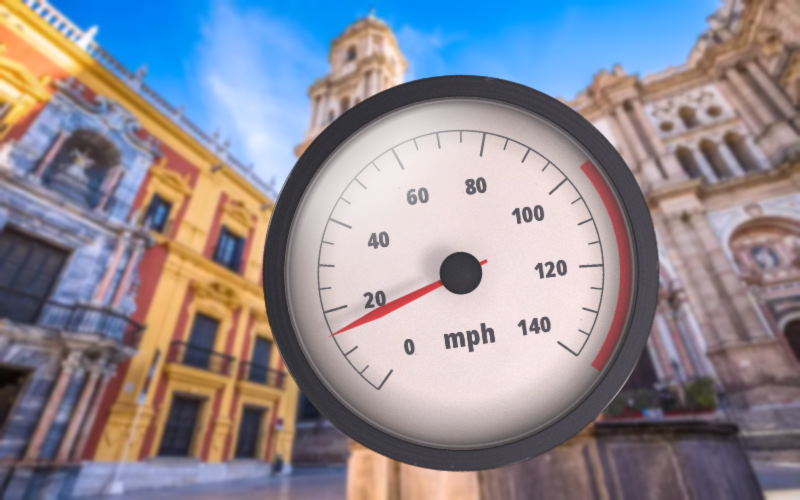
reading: 15 mph
